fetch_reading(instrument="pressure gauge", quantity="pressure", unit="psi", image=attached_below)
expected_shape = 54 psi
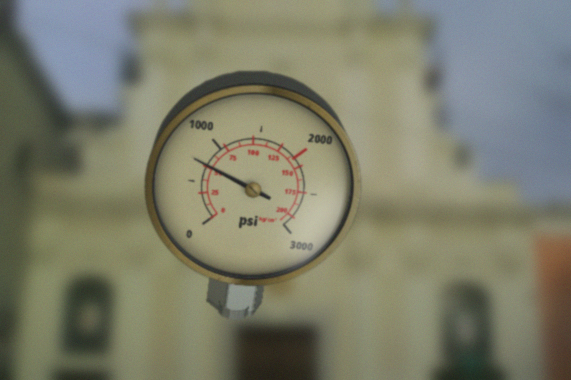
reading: 750 psi
